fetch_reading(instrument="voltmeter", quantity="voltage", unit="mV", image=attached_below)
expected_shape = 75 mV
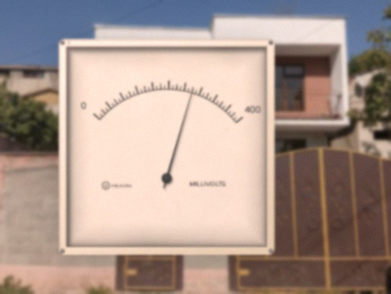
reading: 260 mV
